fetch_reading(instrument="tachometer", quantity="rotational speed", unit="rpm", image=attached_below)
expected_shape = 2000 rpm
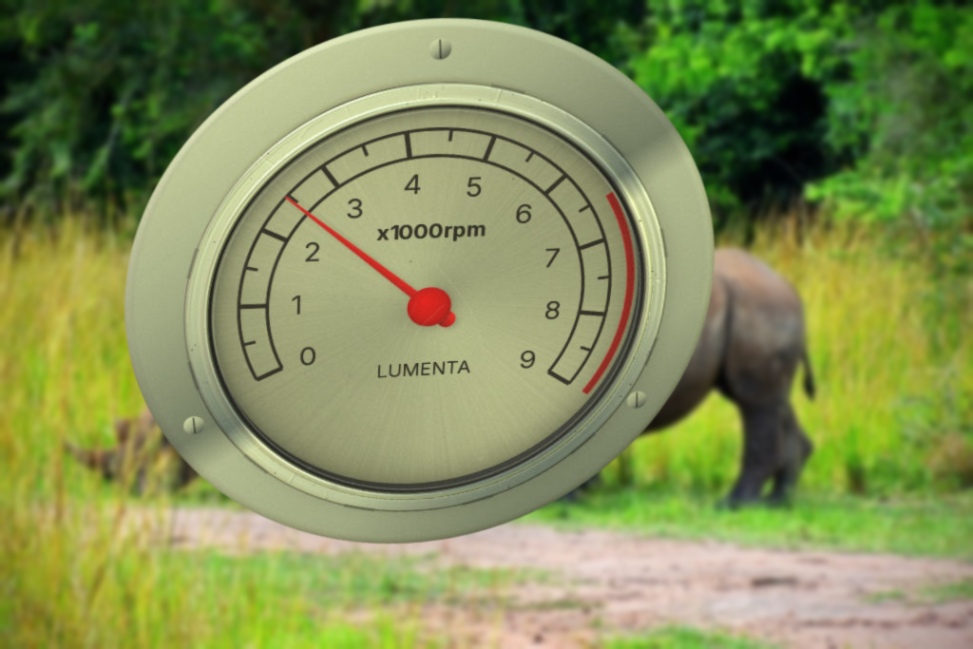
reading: 2500 rpm
